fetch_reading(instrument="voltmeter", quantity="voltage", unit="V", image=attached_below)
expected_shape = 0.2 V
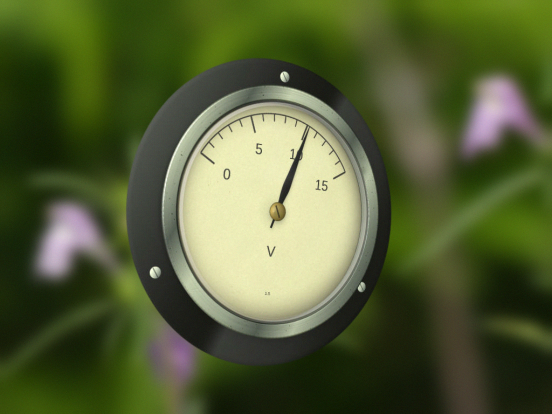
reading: 10 V
